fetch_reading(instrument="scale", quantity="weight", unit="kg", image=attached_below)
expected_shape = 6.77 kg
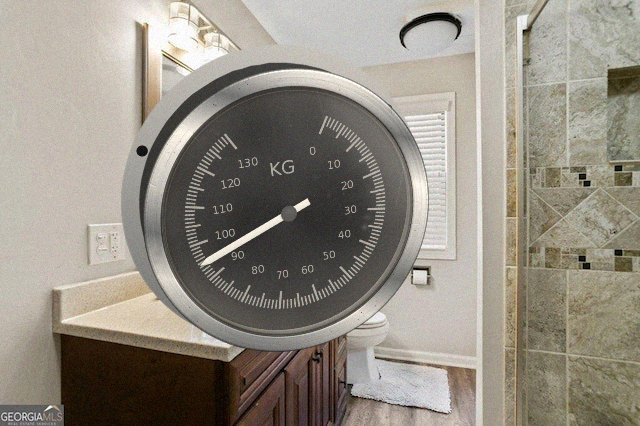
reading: 95 kg
